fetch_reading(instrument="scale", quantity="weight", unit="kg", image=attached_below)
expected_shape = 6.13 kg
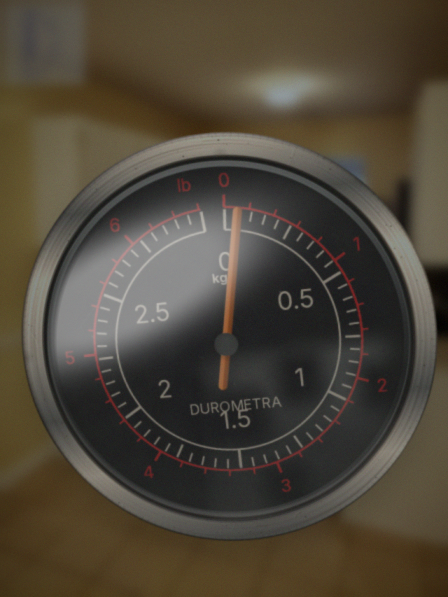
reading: 0.05 kg
